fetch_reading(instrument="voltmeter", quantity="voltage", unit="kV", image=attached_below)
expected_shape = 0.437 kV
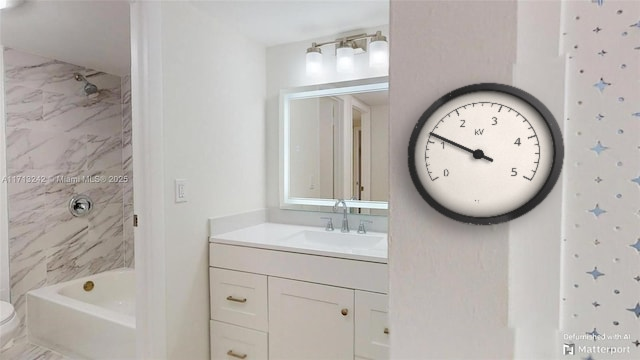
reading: 1.2 kV
